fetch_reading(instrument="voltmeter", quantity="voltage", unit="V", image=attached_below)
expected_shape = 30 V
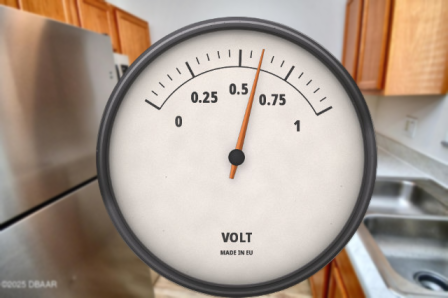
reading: 0.6 V
